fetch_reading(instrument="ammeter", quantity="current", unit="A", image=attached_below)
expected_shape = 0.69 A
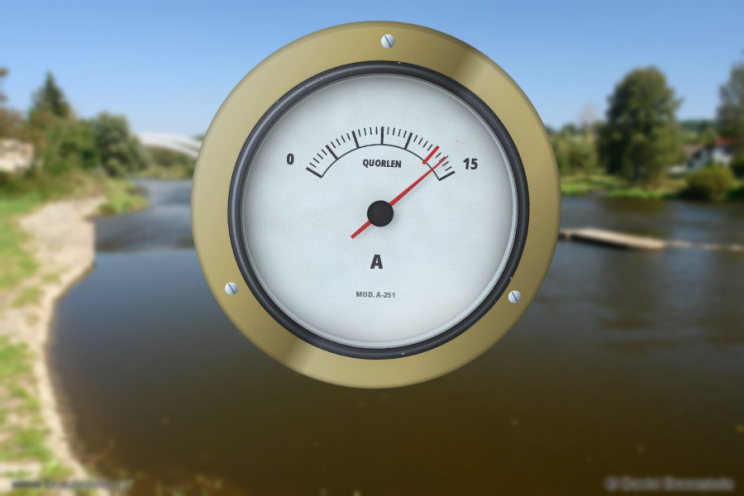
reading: 13.5 A
